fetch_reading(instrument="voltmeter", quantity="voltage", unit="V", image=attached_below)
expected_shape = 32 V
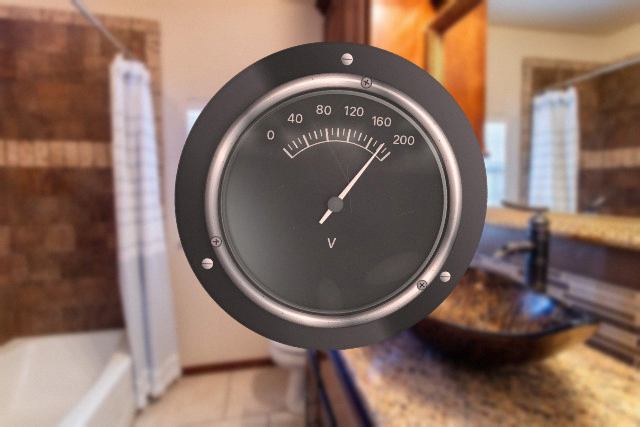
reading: 180 V
